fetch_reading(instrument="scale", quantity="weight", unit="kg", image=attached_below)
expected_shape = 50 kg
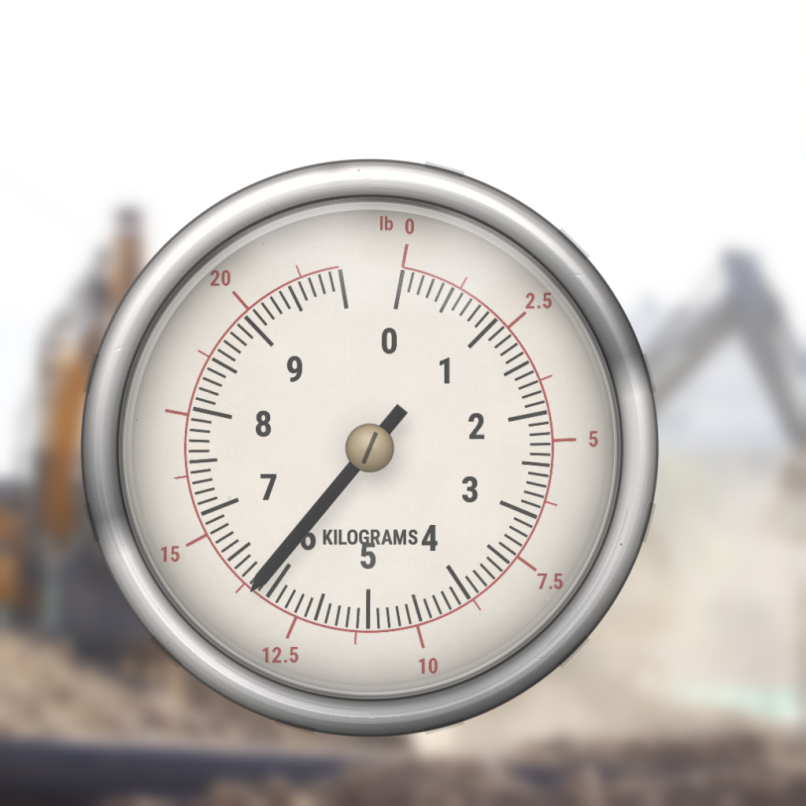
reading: 6.15 kg
